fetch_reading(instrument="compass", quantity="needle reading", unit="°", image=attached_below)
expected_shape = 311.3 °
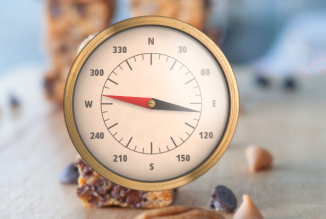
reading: 280 °
